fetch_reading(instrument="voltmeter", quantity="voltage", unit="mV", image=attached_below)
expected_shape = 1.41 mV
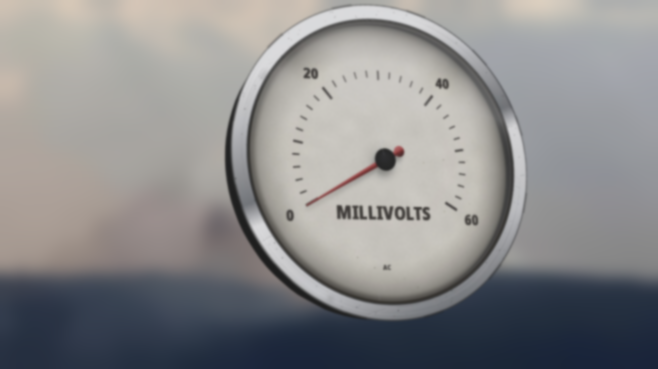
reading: 0 mV
